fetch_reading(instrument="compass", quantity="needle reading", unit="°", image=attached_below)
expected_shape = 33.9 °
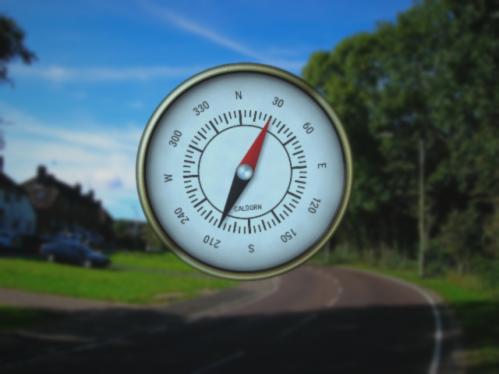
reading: 30 °
